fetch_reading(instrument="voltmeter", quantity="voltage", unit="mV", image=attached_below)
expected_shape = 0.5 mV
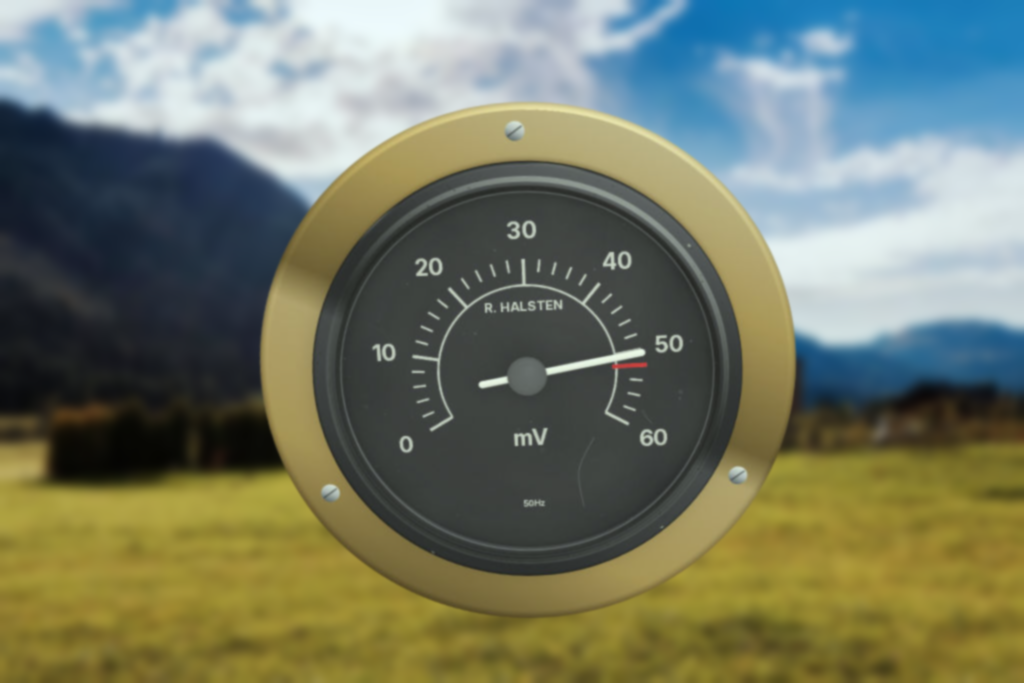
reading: 50 mV
